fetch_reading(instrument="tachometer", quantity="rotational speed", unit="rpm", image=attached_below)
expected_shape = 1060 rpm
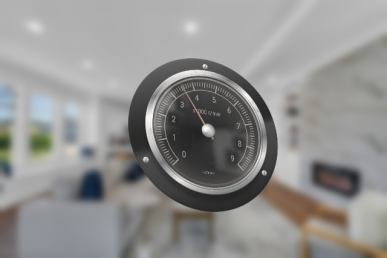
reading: 3500 rpm
